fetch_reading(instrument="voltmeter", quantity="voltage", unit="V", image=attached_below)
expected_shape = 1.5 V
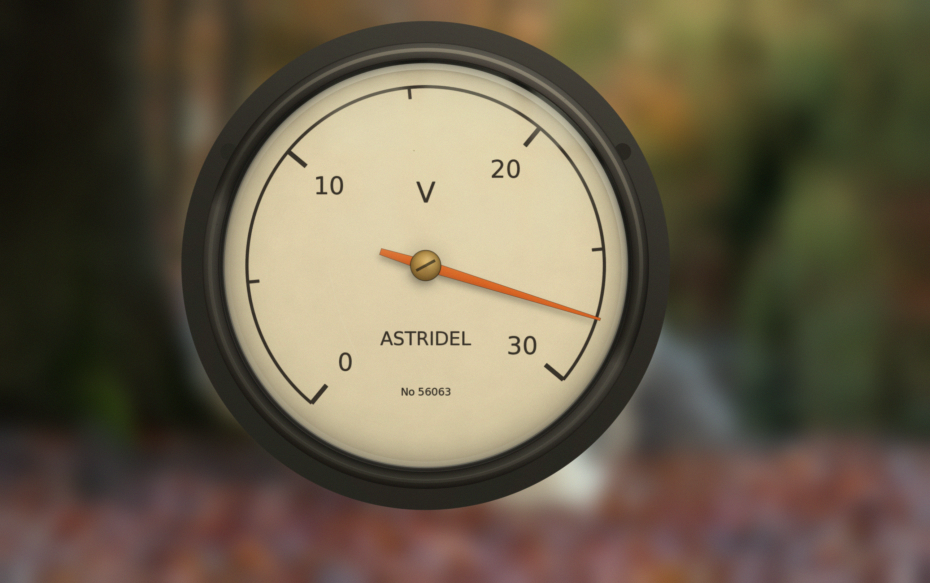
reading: 27.5 V
